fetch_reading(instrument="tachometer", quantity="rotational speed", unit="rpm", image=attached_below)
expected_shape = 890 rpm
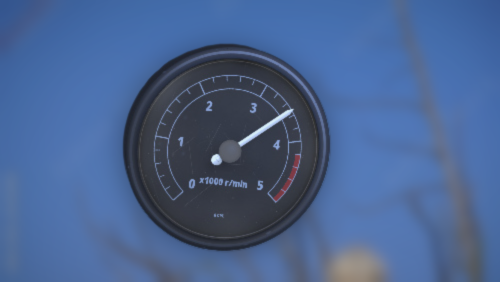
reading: 3500 rpm
